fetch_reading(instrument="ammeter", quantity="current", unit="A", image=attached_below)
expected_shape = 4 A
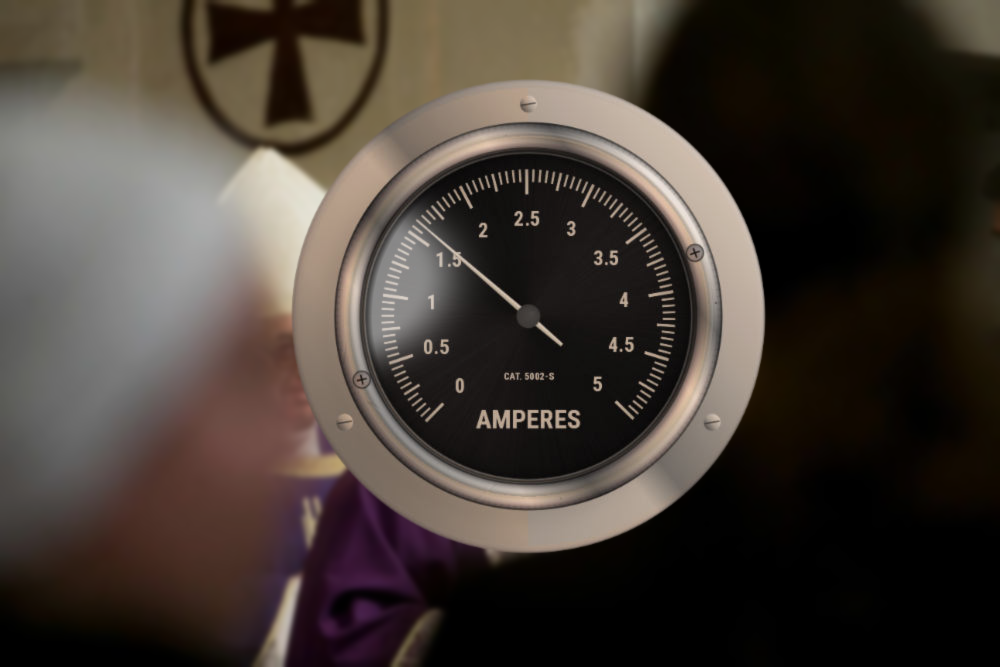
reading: 1.6 A
